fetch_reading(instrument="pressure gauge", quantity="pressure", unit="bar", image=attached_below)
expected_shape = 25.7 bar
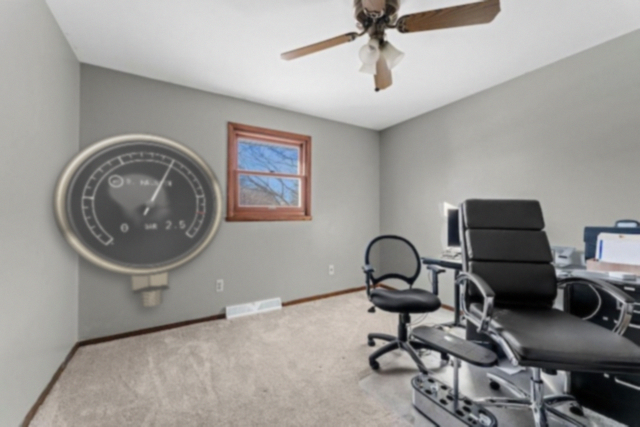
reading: 1.5 bar
